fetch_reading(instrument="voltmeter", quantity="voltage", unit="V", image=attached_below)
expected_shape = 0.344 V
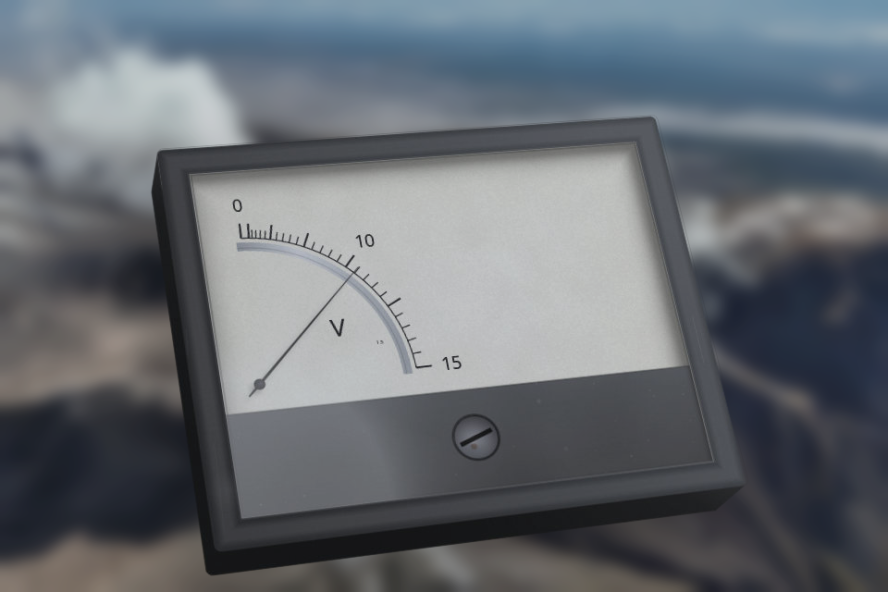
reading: 10.5 V
